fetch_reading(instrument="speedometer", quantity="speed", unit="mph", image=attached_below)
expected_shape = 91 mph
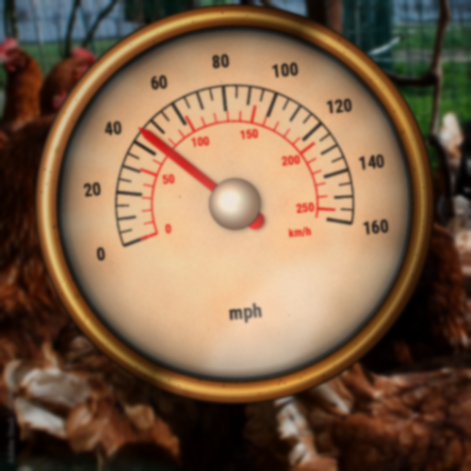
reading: 45 mph
